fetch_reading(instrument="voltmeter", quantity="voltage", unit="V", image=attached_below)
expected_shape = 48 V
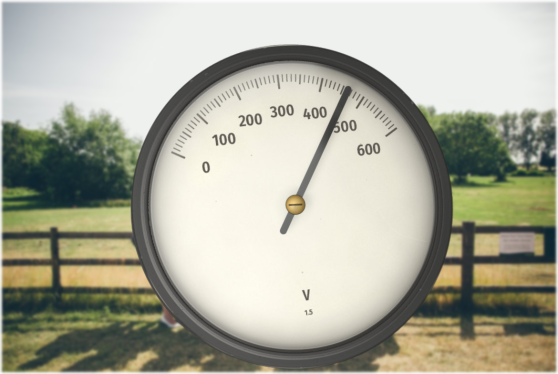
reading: 460 V
